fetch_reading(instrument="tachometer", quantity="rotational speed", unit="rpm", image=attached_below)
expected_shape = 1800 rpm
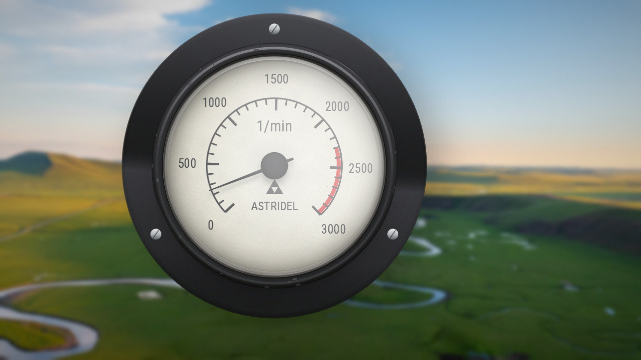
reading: 250 rpm
